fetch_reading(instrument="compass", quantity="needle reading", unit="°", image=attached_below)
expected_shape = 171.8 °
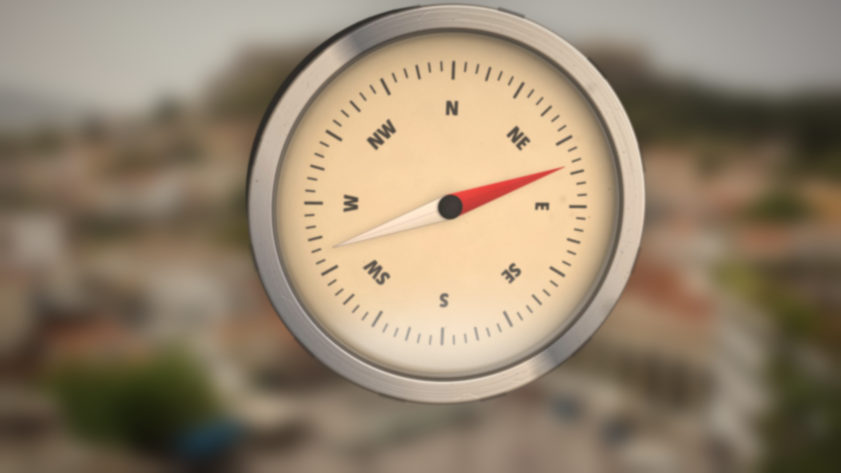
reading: 70 °
